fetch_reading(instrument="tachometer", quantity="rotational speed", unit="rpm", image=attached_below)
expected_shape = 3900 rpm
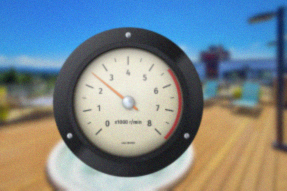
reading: 2500 rpm
